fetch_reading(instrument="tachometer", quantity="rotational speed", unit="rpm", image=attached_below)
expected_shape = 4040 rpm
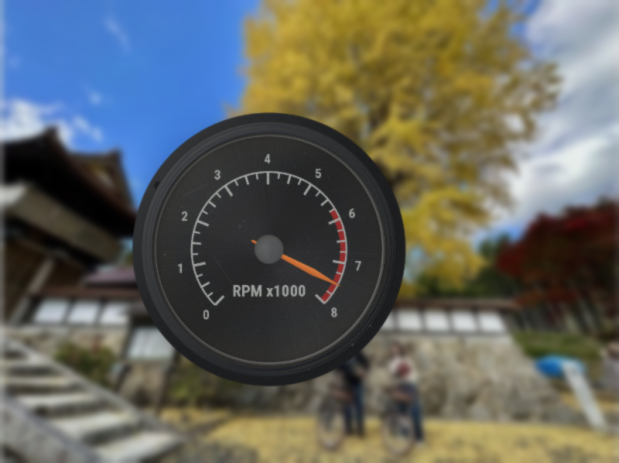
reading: 7500 rpm
